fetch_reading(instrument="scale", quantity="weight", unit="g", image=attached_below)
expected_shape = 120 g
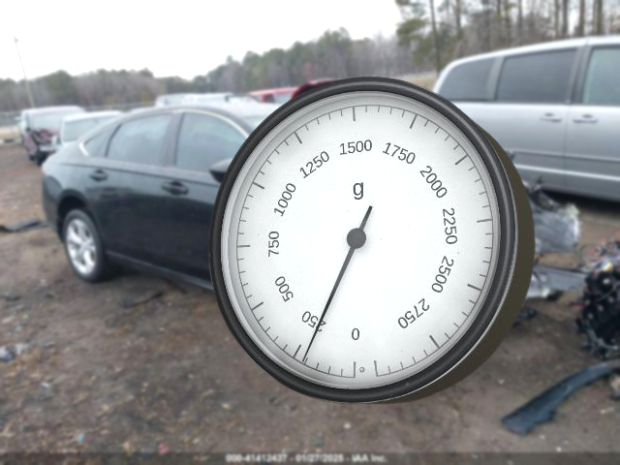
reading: 200 g
